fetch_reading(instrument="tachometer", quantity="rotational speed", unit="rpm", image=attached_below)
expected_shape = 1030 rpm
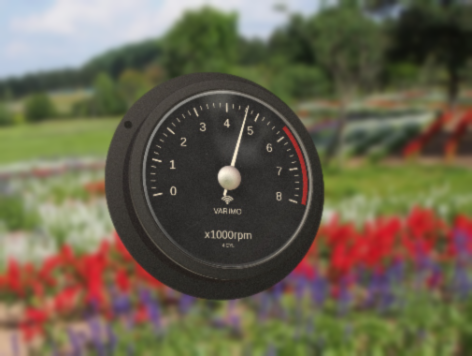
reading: 4600 rpm
